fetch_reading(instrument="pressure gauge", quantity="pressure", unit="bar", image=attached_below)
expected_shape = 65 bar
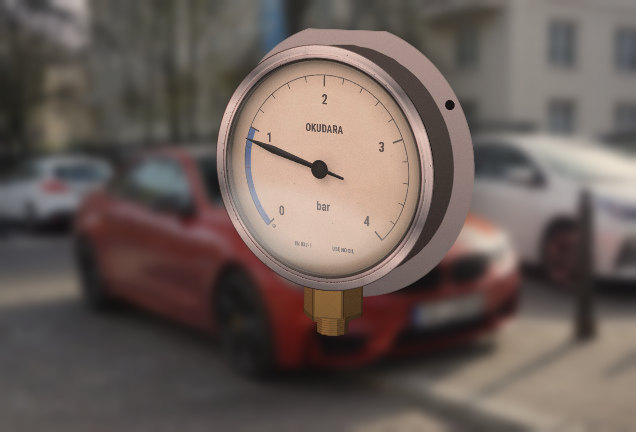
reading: 0.9 bar
